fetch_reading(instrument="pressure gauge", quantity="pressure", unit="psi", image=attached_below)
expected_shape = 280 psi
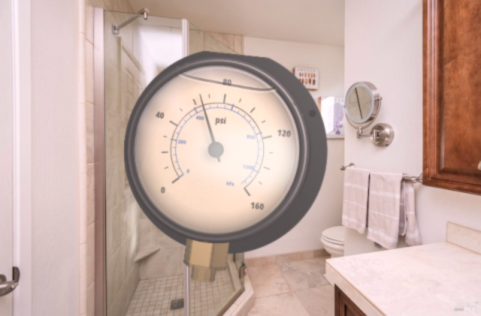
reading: 65 psi
